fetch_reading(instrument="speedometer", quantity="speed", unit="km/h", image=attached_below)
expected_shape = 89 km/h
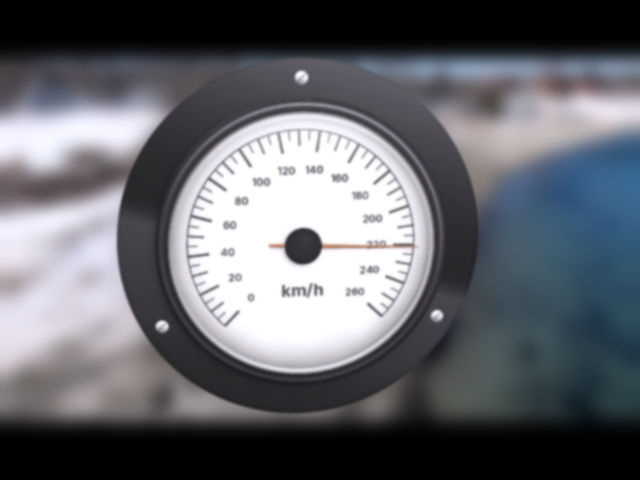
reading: 220 km/h
